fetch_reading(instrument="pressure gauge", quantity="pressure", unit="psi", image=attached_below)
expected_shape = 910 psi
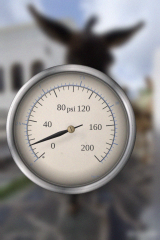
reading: 15 psi
